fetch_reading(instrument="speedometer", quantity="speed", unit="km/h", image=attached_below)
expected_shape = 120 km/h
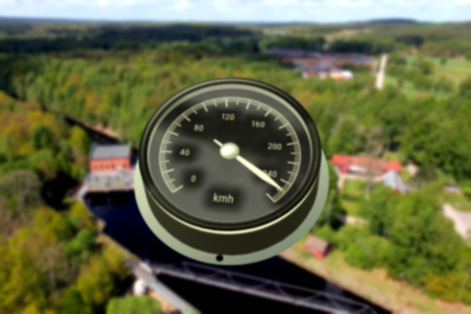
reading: 250 km/h
